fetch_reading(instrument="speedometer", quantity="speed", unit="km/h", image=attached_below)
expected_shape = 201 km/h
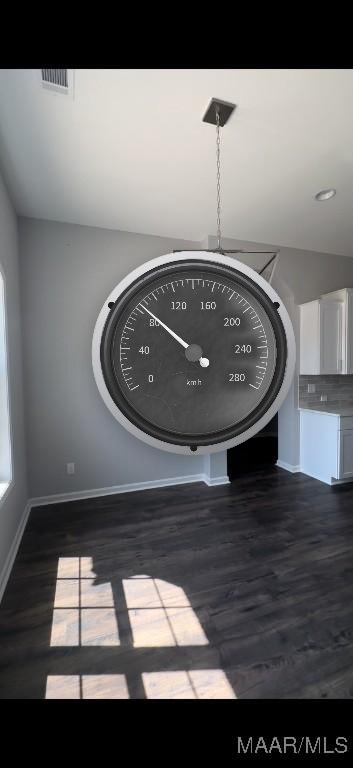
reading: 85 km/h
